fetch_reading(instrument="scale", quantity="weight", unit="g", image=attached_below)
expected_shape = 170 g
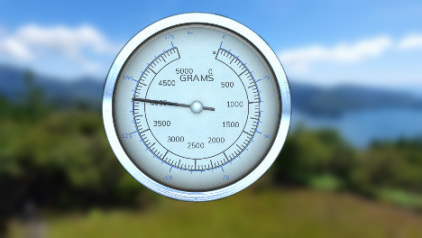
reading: 4000 g
